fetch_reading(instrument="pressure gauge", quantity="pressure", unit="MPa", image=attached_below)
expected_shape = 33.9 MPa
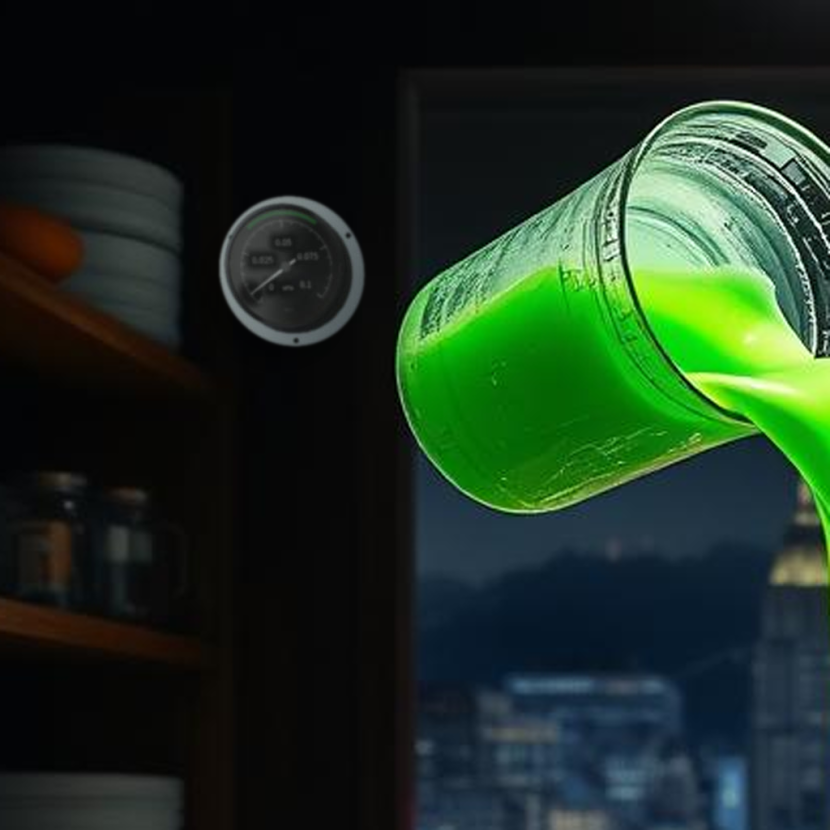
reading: 0.005 MPa
